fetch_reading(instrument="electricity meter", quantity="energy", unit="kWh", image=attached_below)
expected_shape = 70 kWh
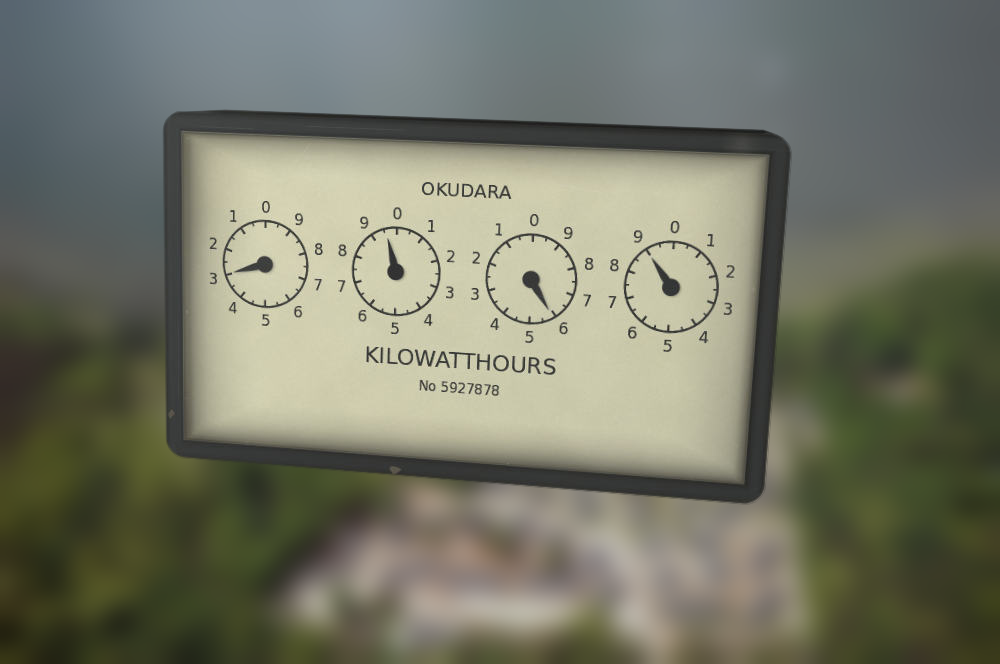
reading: 2959 kWh
